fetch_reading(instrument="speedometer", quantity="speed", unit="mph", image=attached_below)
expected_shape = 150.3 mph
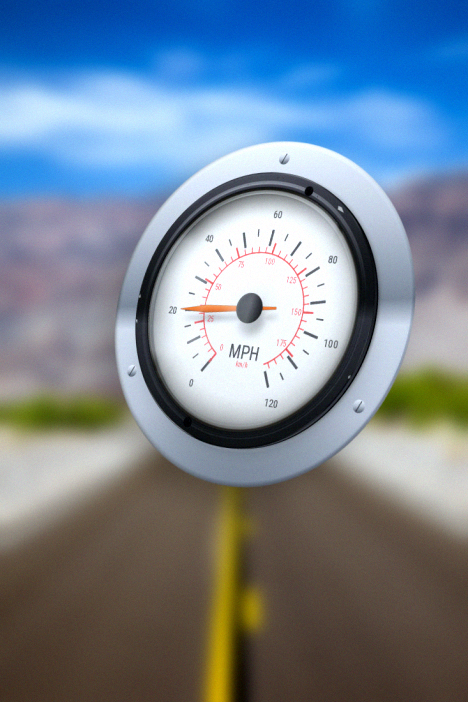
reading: 20 mph
